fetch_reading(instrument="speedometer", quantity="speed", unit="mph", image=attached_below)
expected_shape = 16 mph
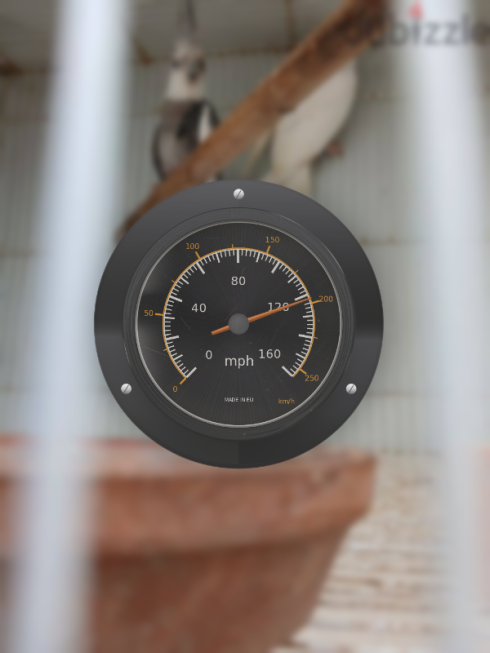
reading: 122 mph
